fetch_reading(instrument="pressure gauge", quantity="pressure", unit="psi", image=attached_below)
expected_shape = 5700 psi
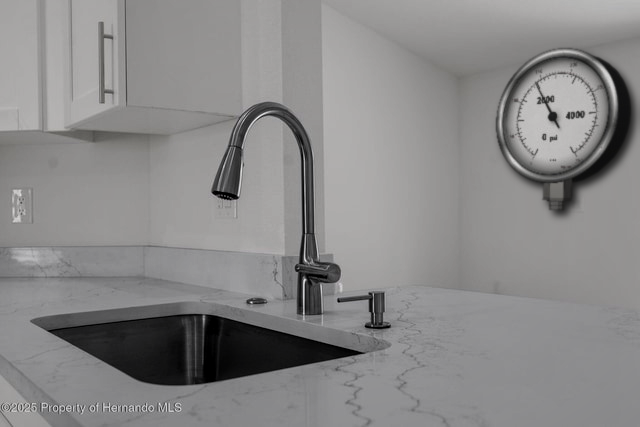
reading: 2000 psi
